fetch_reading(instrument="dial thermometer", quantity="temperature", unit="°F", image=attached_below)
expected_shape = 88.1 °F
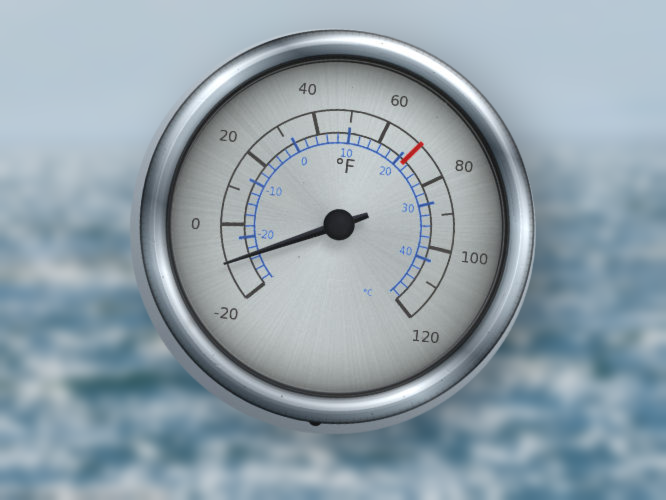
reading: -10 °F
